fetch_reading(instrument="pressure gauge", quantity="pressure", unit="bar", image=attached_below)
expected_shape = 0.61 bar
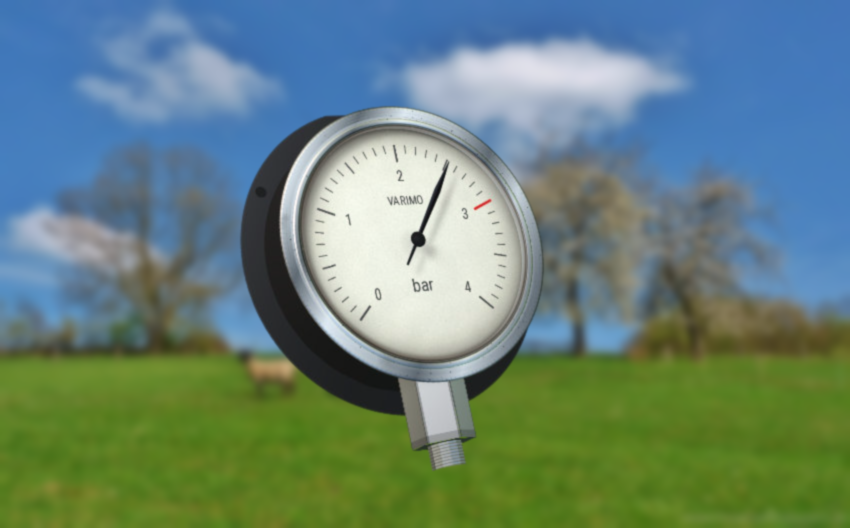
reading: 2.5 bar
